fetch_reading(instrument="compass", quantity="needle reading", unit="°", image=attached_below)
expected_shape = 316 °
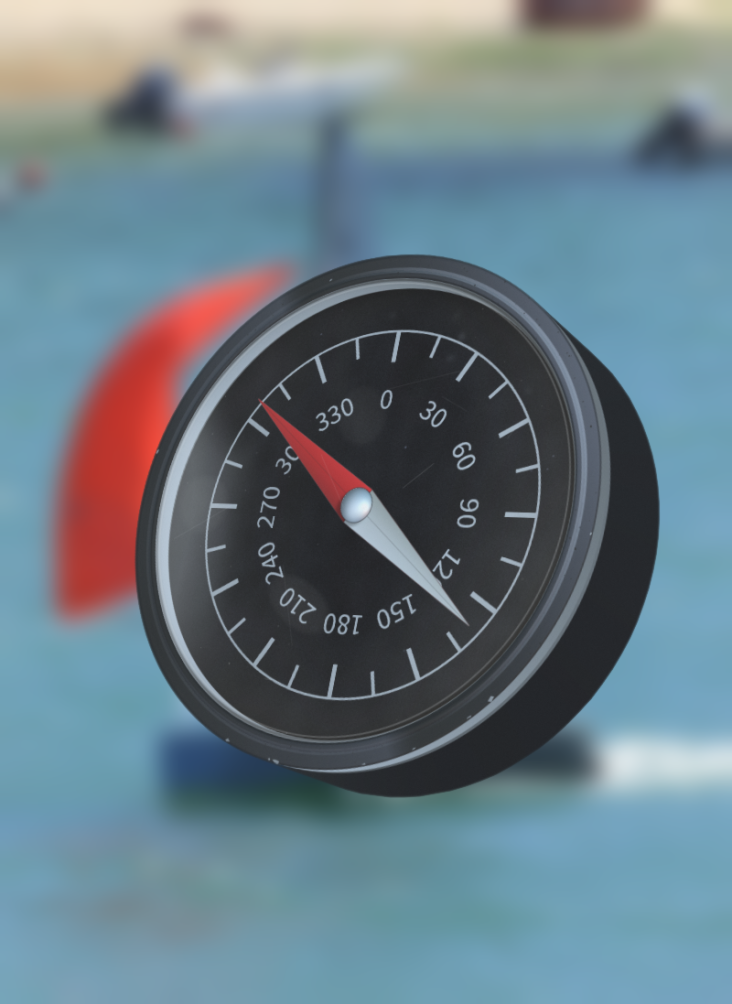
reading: 307.5 °
